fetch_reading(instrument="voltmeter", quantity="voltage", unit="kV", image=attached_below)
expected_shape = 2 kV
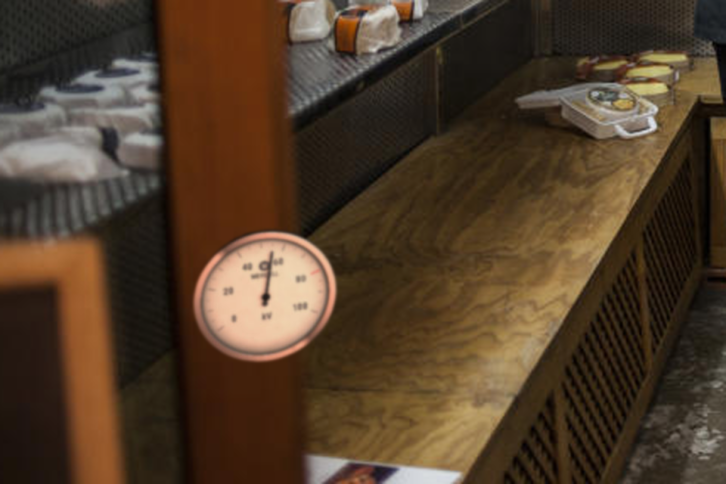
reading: 55 kV
